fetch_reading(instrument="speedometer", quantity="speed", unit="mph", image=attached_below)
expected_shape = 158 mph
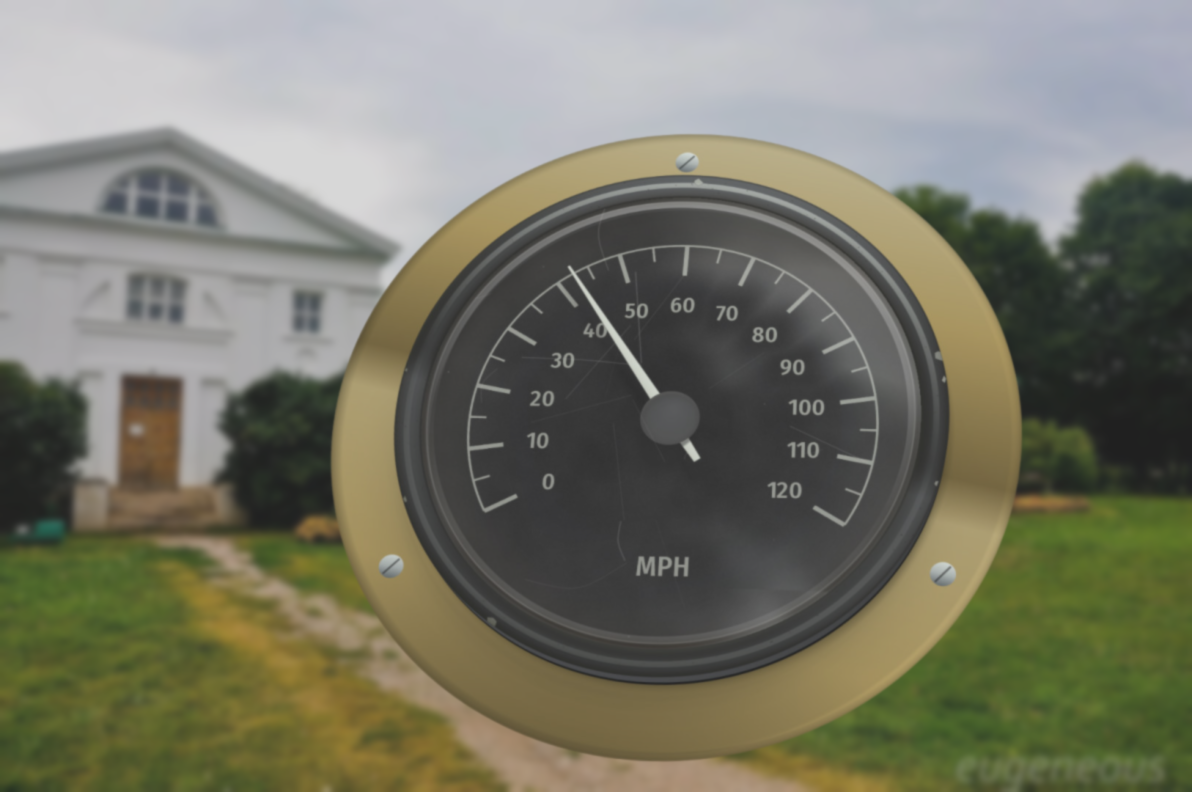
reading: 42.5 mph
